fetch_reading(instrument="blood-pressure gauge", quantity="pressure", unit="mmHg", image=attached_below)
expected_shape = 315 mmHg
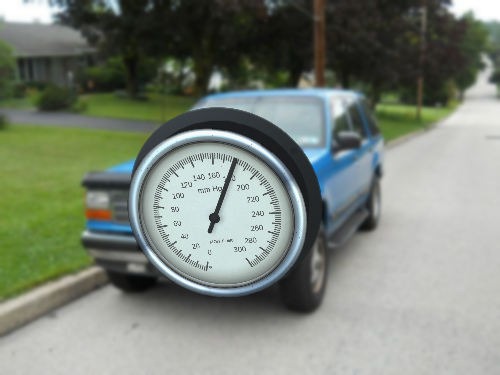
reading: 180 mmHg
